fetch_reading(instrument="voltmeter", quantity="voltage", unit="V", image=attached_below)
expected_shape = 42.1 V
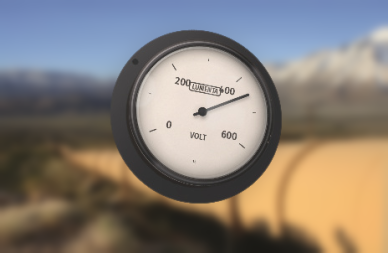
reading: 450 V
